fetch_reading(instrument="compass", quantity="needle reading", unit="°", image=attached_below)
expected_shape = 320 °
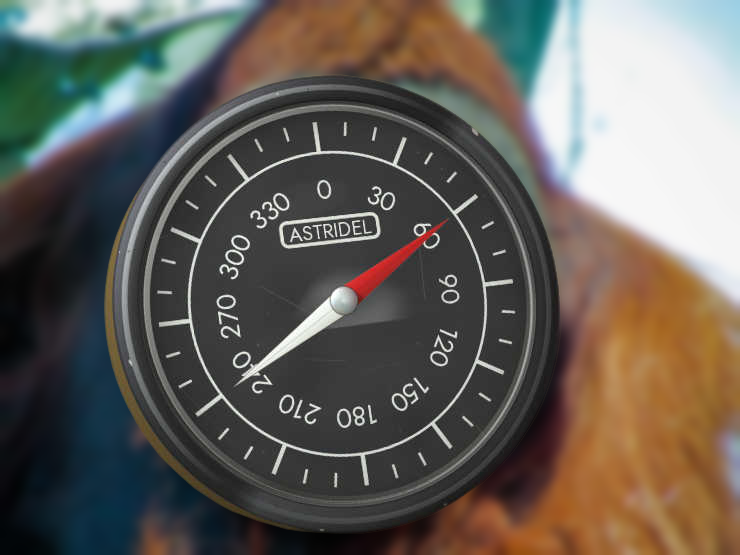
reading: 60 °
